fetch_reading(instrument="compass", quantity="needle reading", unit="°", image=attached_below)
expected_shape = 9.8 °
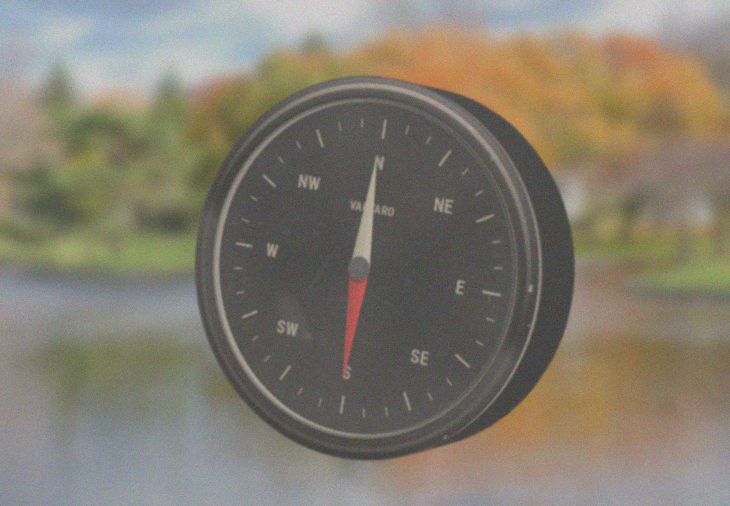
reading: 180 °
